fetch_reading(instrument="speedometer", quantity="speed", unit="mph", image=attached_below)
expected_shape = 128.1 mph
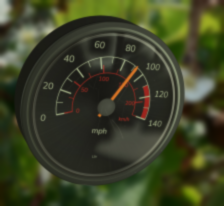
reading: 90 mph
